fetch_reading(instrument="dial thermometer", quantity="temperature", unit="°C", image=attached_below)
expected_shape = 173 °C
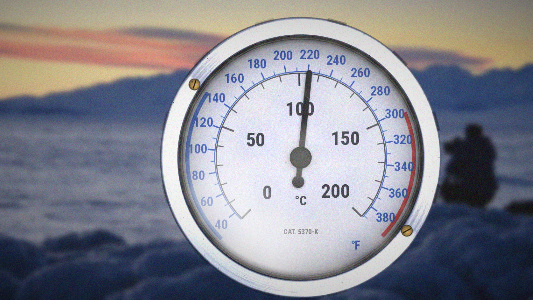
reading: 105 °C
